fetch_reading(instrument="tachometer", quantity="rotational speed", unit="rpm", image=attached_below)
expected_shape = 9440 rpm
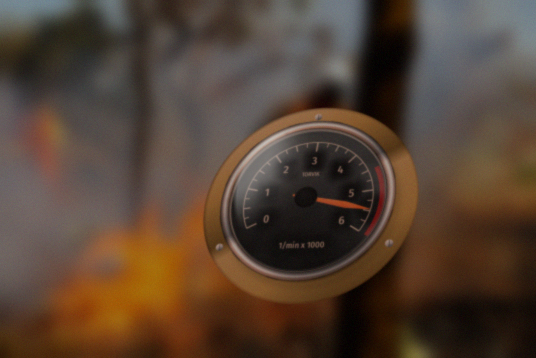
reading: 5500 rpm
